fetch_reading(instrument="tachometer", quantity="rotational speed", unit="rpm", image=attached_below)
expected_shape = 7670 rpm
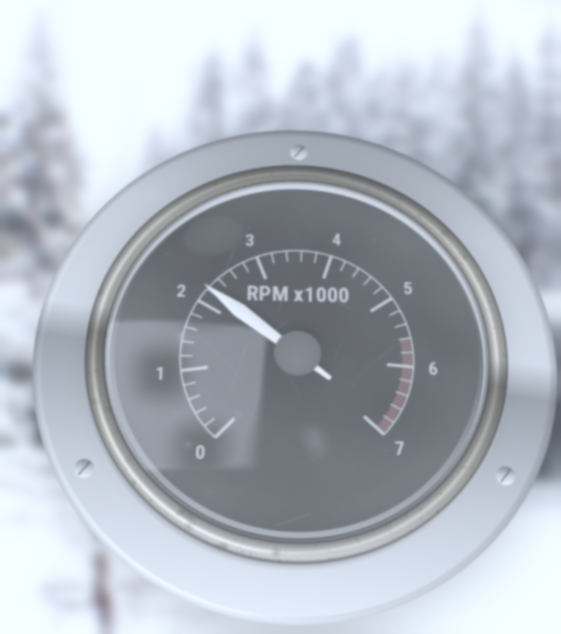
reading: 2200 rpm
